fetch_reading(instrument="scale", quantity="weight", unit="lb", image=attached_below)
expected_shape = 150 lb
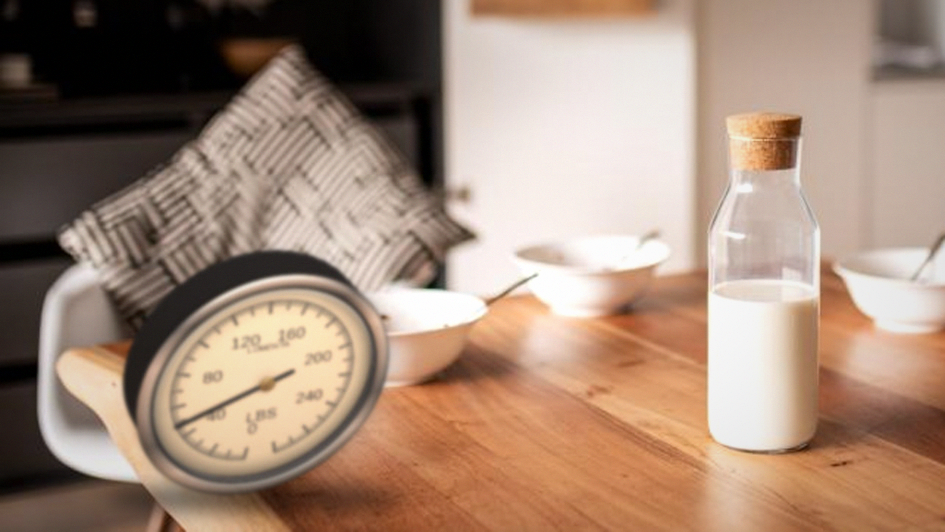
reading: 50 lb
